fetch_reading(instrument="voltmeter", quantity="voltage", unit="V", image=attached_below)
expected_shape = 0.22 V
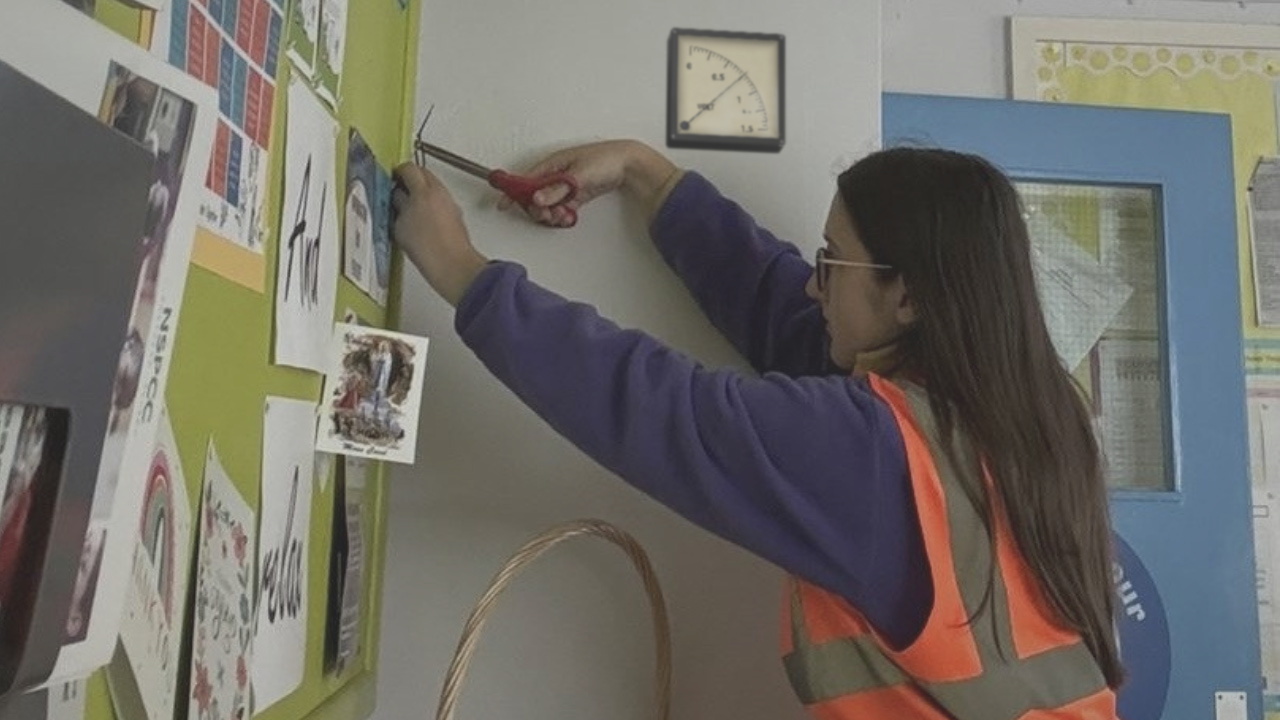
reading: 0.75 V
